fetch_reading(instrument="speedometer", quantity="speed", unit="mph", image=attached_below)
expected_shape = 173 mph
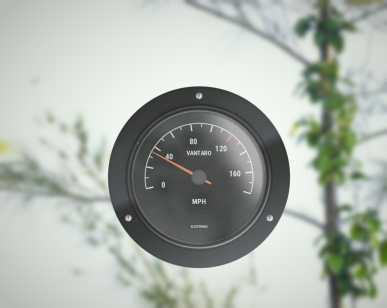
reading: 35 mph
